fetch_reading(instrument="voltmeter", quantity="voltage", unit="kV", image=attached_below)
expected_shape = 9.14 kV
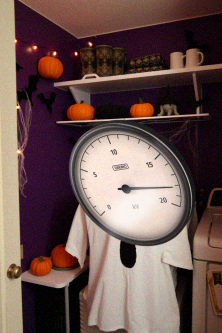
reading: 18 kV
